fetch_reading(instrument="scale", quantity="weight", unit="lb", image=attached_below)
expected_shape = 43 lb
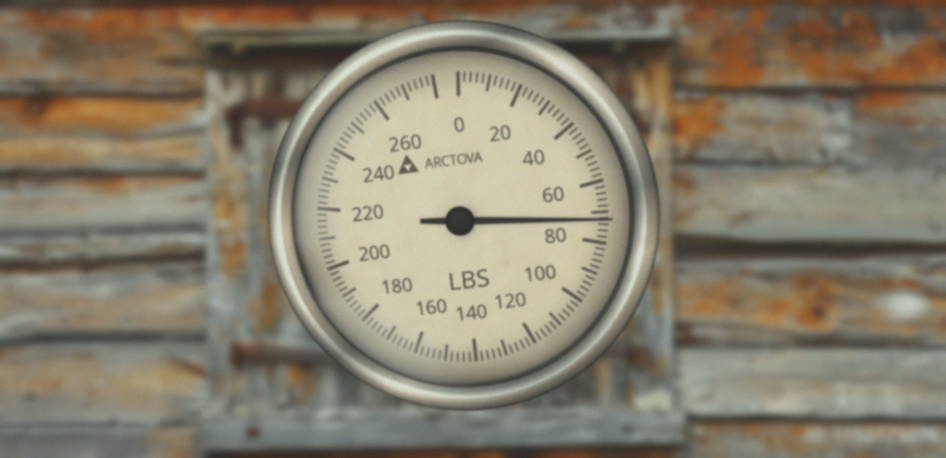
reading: 72 lb
